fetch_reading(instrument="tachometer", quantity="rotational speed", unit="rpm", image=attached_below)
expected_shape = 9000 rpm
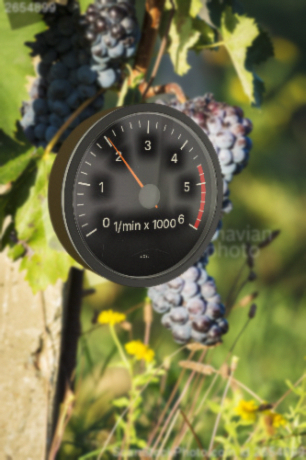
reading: 2000 rpm
